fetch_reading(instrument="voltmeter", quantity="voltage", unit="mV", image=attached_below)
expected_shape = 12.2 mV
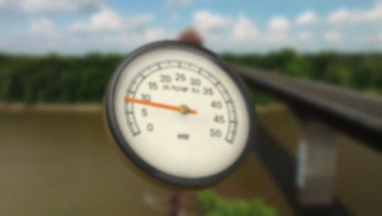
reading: 7.5 mV
